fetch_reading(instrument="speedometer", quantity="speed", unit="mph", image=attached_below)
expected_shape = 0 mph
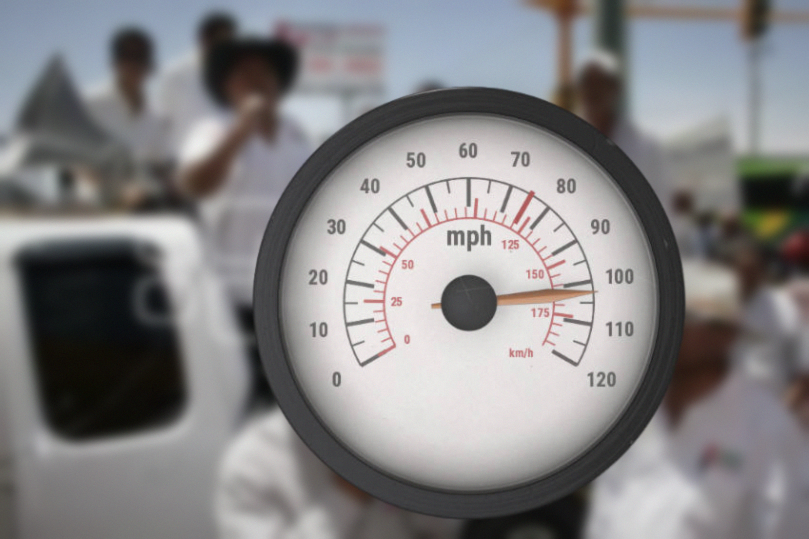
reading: 102.5 mph
